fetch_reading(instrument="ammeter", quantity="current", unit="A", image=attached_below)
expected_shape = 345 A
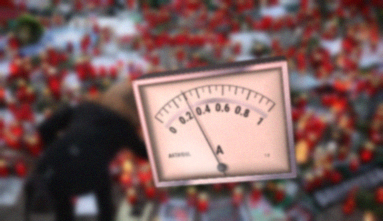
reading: 0.3 A
